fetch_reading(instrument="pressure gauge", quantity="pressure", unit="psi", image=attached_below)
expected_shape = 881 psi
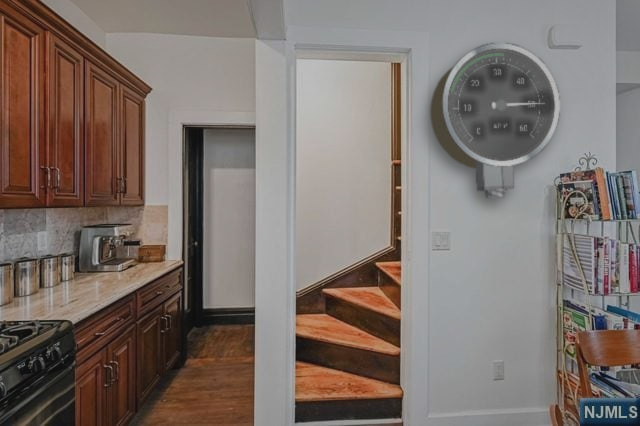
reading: 50 psi
